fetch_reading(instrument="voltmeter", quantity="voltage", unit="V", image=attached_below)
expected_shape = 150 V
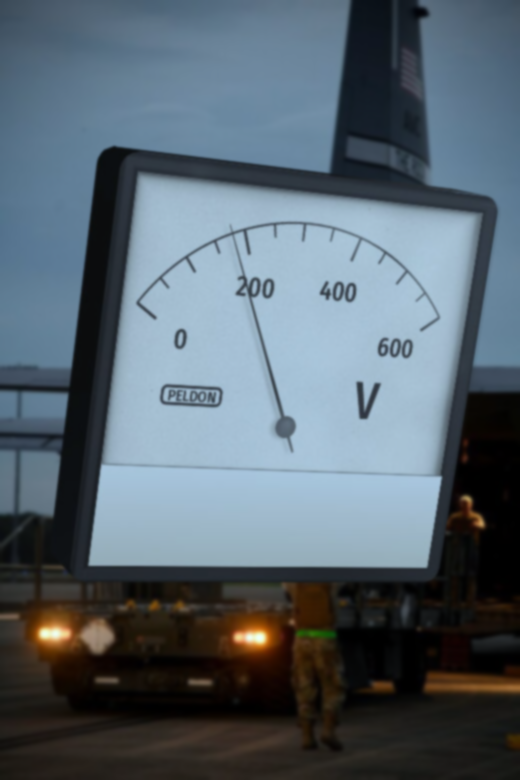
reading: 175 V
